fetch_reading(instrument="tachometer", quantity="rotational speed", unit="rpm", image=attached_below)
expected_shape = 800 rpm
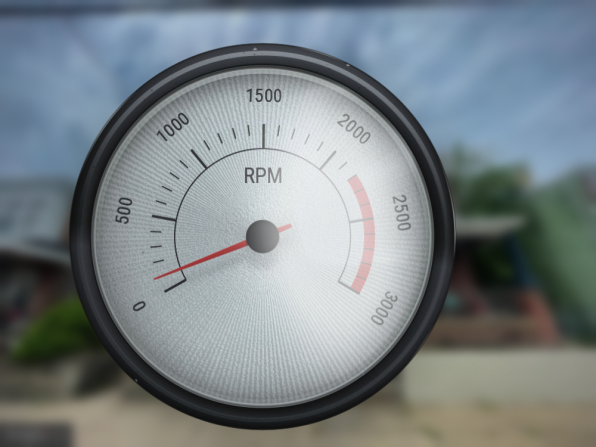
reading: 100 rpm
